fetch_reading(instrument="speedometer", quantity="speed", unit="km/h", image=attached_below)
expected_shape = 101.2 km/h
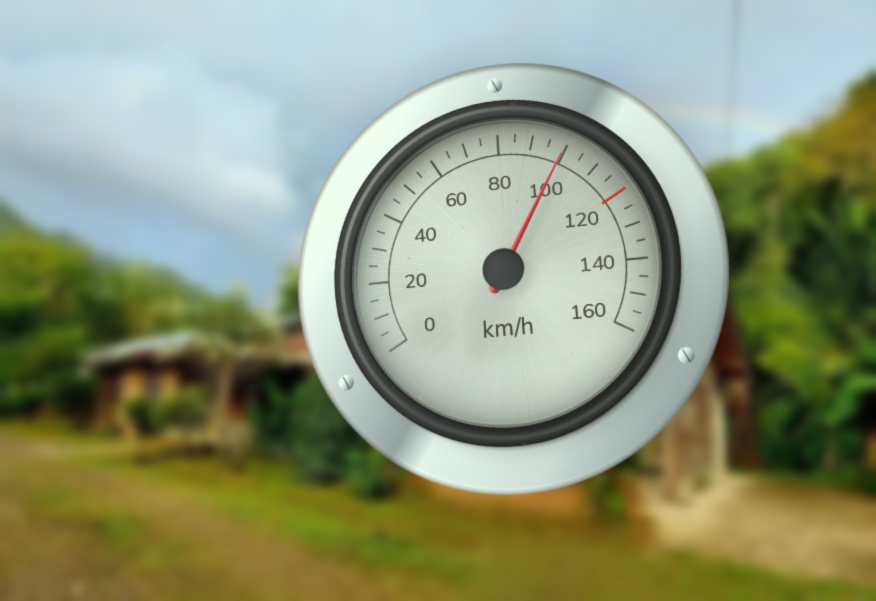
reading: 100 km/h
